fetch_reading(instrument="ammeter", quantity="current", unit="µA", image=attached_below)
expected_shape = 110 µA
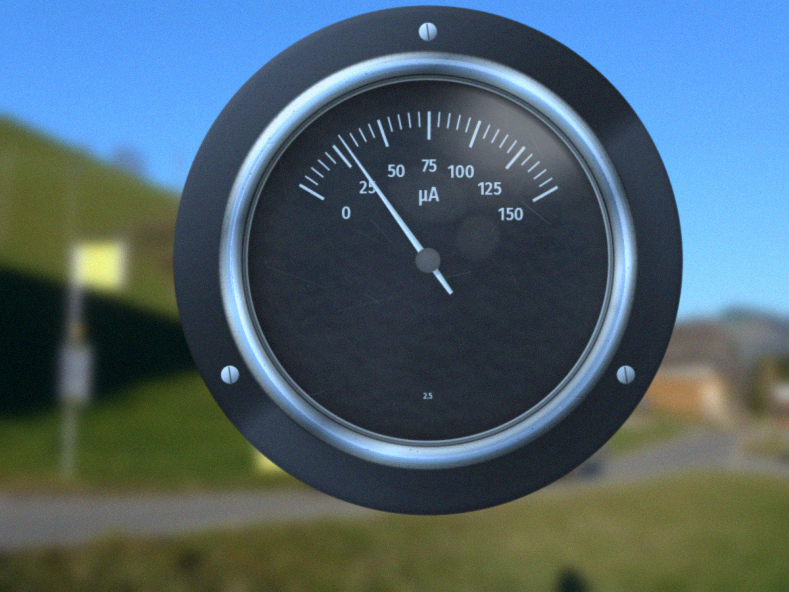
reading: 30 µA
